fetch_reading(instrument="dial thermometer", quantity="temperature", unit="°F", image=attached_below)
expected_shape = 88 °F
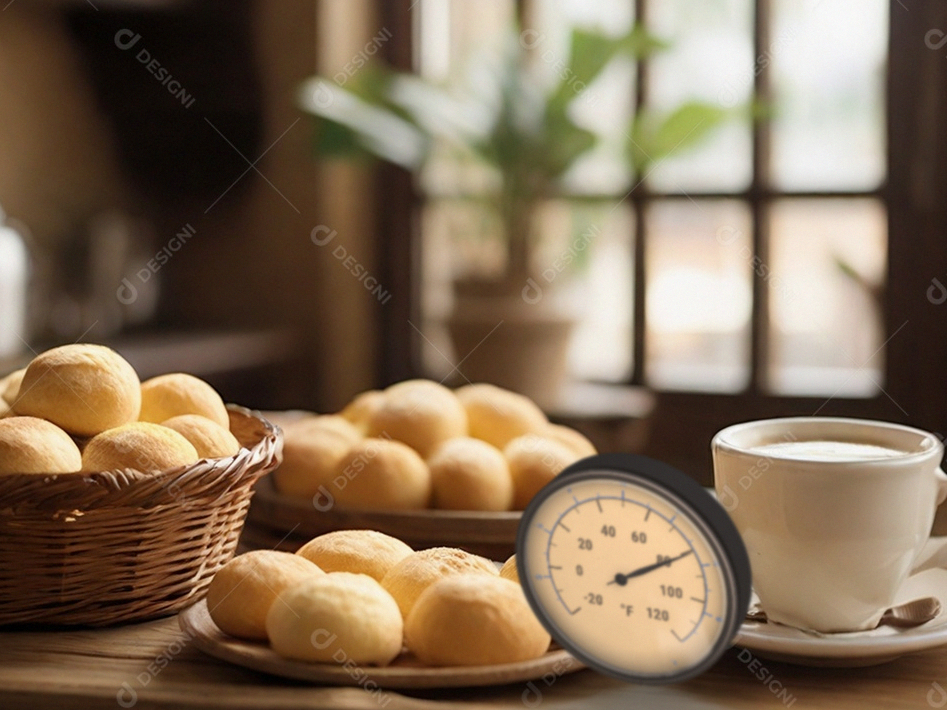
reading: 80 °F
